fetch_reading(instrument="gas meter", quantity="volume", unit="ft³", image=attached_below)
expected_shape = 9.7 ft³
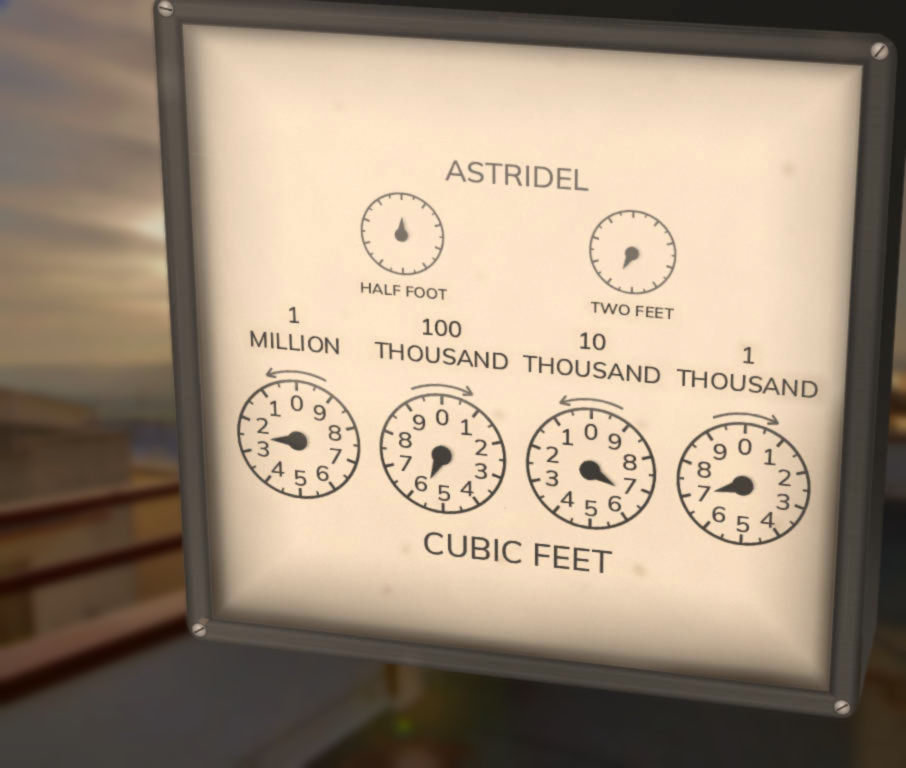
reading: 256700 ft³
